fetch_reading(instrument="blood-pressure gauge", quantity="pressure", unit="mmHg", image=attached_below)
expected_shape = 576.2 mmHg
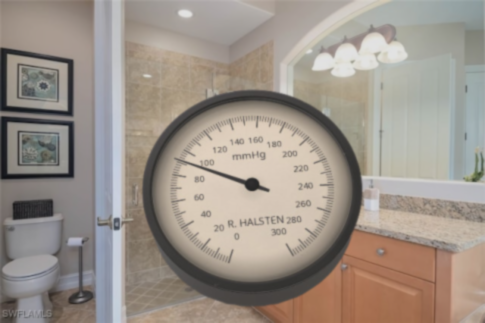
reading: 90 mmHg
